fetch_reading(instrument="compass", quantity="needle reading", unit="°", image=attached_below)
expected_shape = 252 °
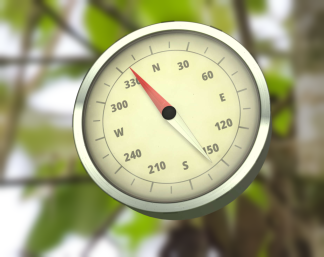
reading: 337.5 °
